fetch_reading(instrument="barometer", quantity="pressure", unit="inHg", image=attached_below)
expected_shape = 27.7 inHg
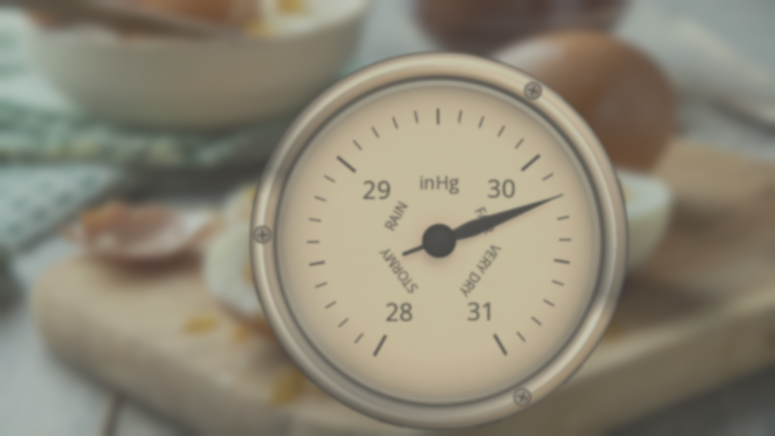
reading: 30.2 inHg
